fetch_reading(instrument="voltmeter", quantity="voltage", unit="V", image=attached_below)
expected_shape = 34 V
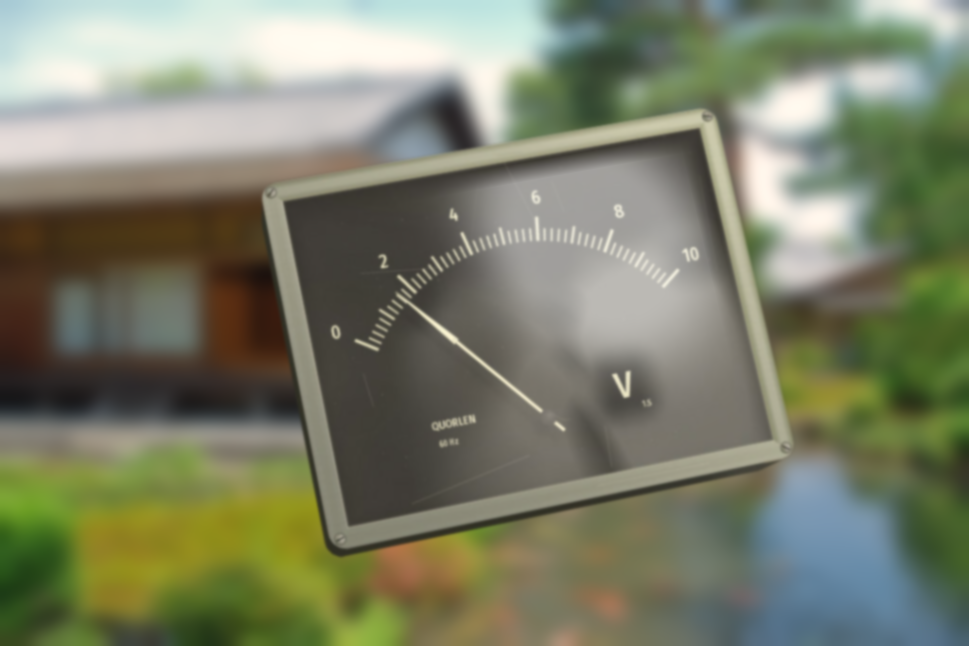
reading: 1.6 V
